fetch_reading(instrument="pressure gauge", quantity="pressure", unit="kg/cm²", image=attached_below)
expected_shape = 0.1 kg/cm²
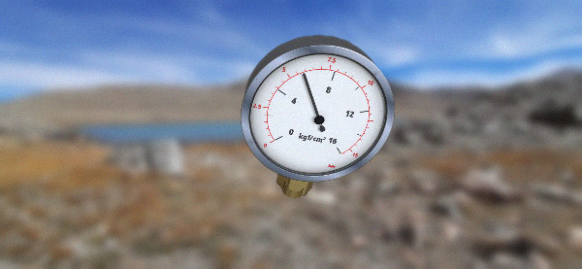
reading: 6 kg/cm²
